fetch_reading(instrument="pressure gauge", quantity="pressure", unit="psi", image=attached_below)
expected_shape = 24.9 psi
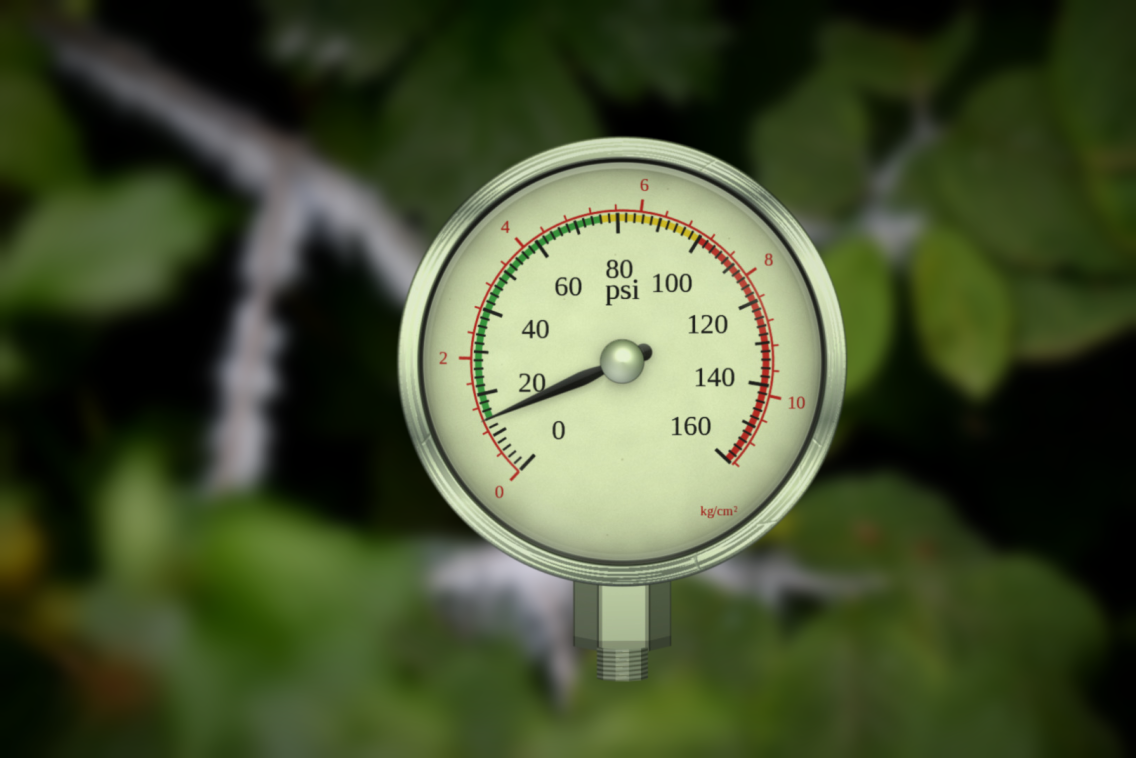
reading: 14 psi
